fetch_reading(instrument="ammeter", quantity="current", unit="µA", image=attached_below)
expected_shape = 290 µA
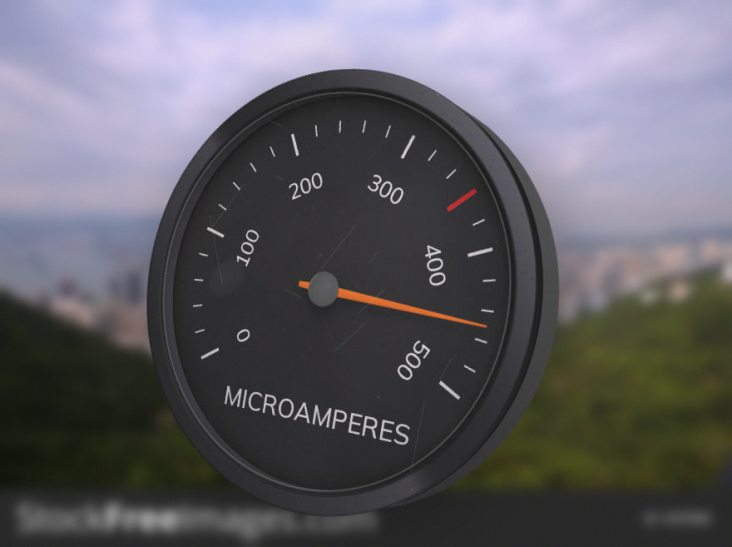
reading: 450 µA
